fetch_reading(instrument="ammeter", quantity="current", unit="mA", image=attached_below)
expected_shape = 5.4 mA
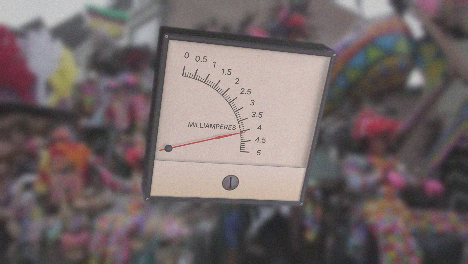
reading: 4 mA
